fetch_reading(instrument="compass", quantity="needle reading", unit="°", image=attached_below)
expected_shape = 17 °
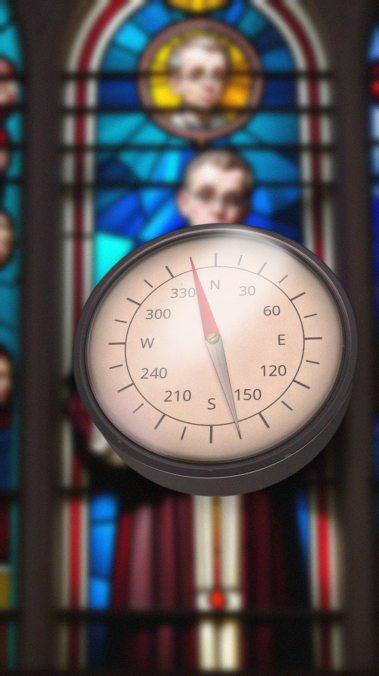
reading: 345 °
